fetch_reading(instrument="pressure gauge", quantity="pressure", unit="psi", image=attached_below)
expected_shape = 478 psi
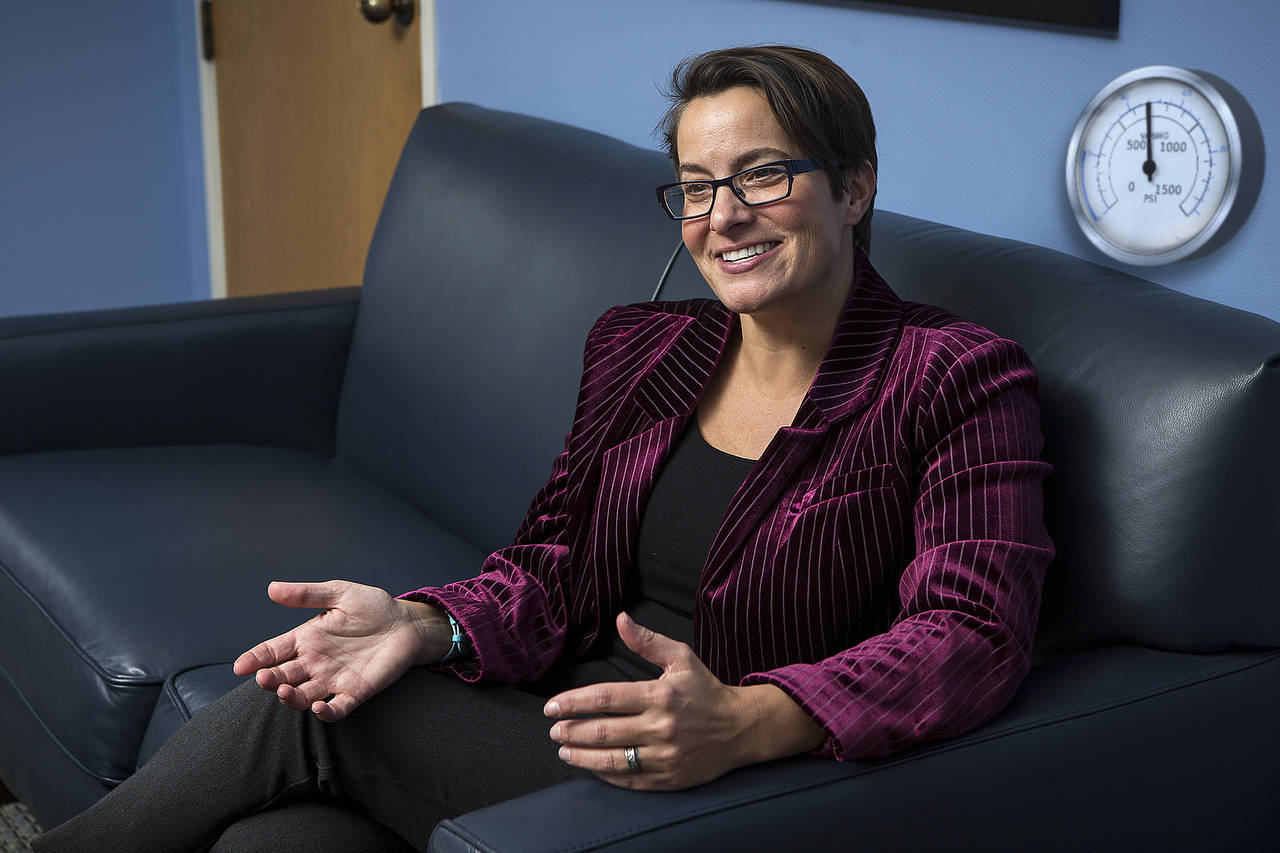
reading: 700 psi
